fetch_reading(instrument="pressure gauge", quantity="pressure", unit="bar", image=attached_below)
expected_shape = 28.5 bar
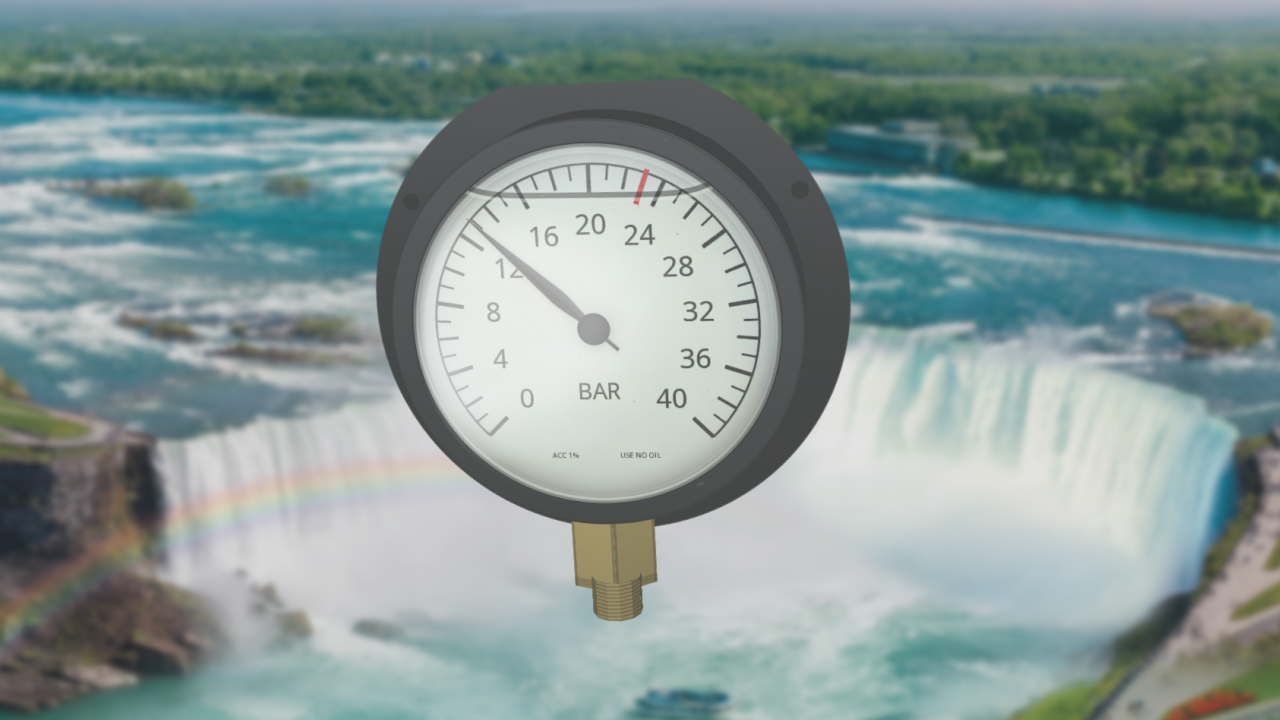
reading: 13 bar
